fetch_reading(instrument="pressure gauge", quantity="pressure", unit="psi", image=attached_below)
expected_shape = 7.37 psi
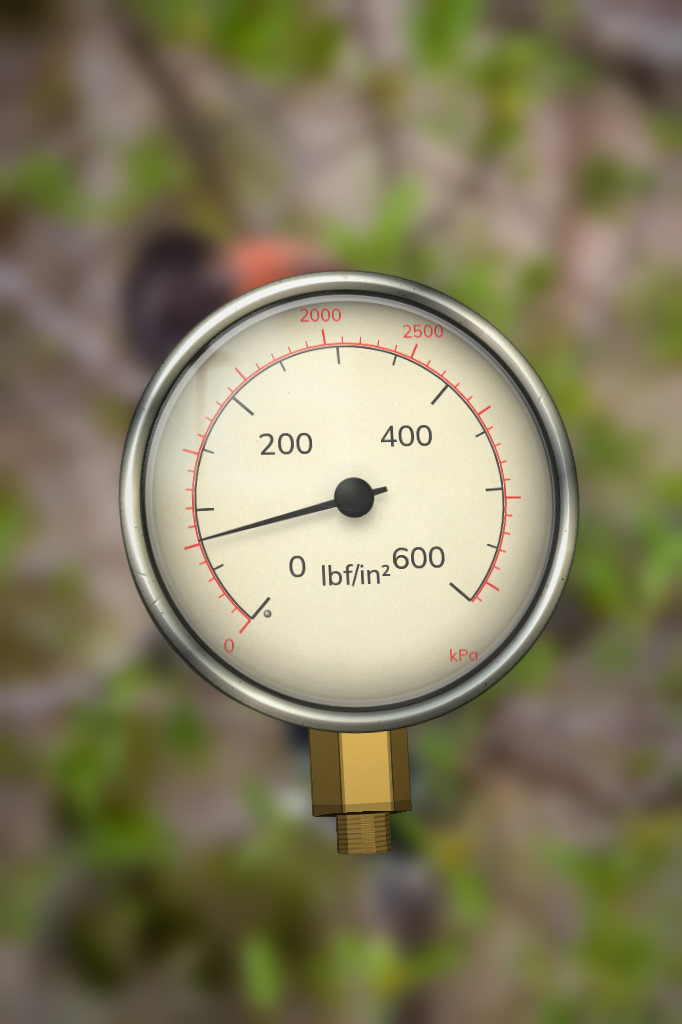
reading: 75 psi
